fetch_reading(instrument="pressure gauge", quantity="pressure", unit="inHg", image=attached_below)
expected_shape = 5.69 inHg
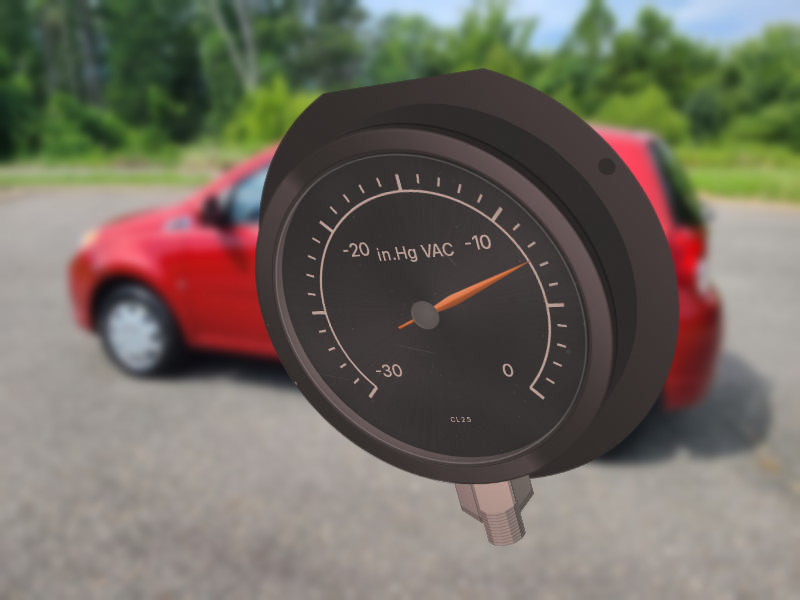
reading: -7.5 inHg
